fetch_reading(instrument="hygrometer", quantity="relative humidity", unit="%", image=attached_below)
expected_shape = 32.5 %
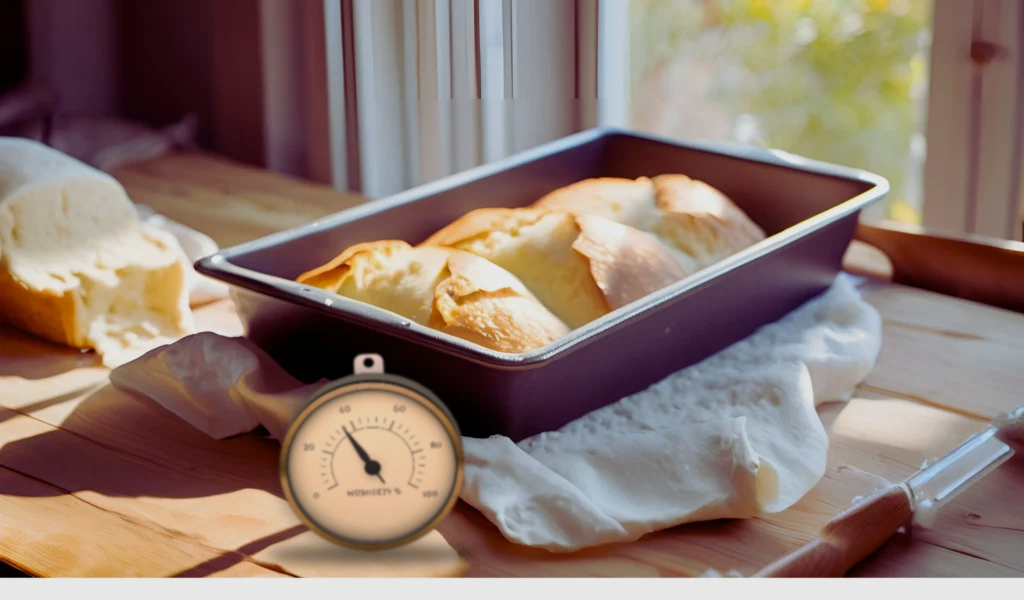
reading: 36 %
